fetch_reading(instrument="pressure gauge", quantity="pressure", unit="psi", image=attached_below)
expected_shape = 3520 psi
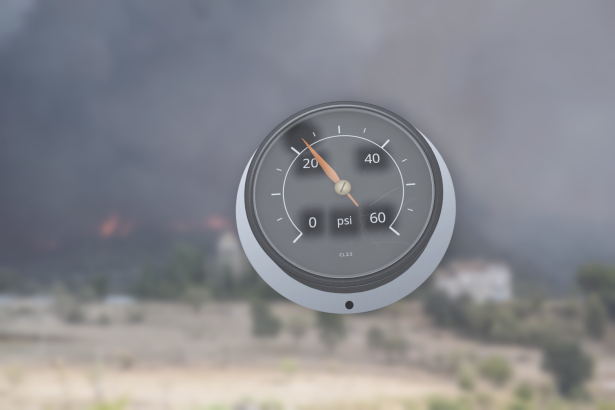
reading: 22.5 psi
